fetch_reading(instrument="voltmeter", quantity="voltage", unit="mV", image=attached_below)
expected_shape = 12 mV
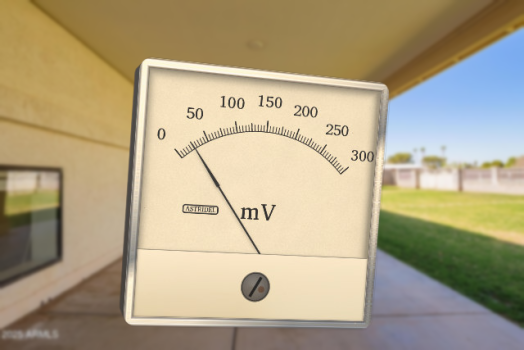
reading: 25 mV
